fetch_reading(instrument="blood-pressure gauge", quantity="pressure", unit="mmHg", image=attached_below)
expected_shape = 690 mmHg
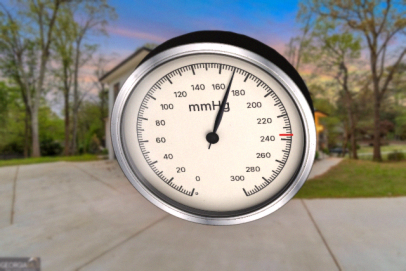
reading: 170 mmHg
